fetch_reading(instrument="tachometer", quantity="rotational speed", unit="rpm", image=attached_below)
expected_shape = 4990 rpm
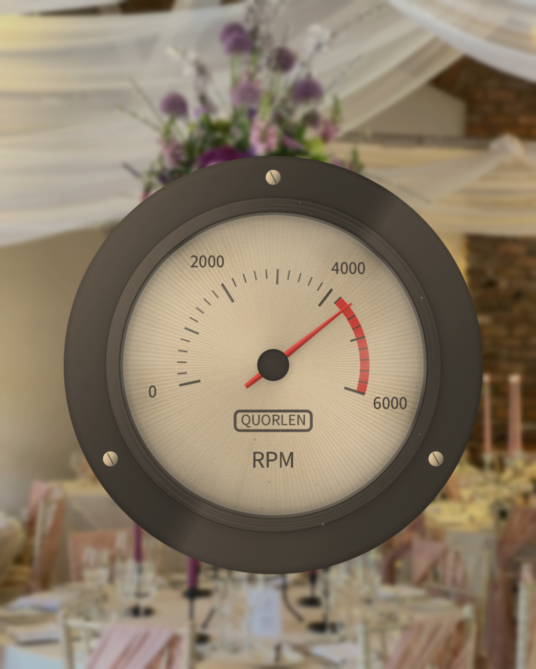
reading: 4400 rpm
